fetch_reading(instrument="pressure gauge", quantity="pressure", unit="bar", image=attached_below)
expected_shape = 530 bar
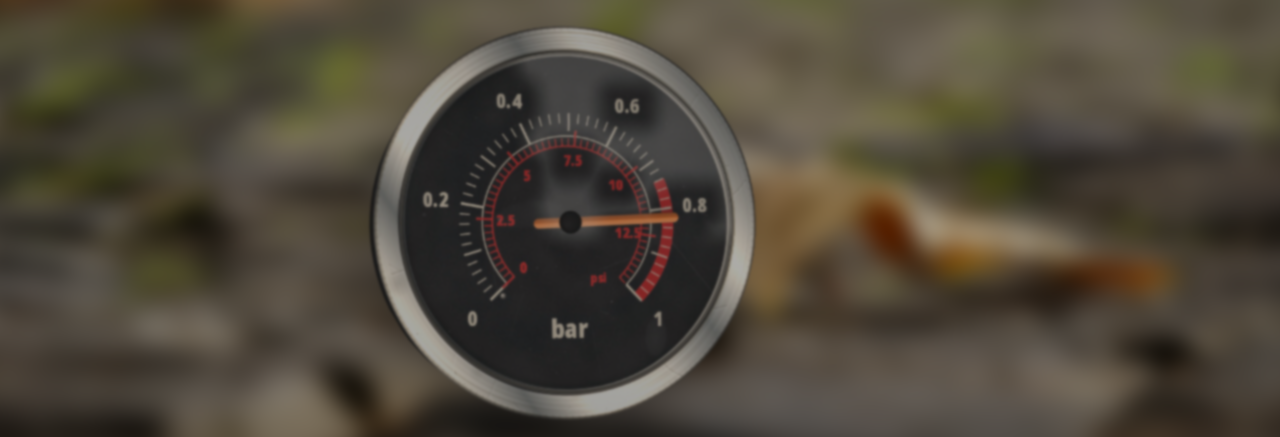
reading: 0.82 bar
